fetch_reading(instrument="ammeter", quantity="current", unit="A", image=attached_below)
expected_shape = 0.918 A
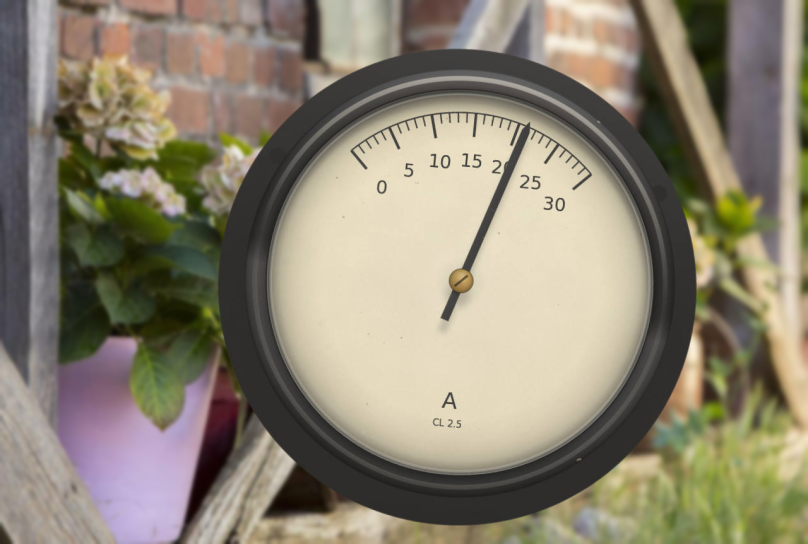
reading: 21 A
